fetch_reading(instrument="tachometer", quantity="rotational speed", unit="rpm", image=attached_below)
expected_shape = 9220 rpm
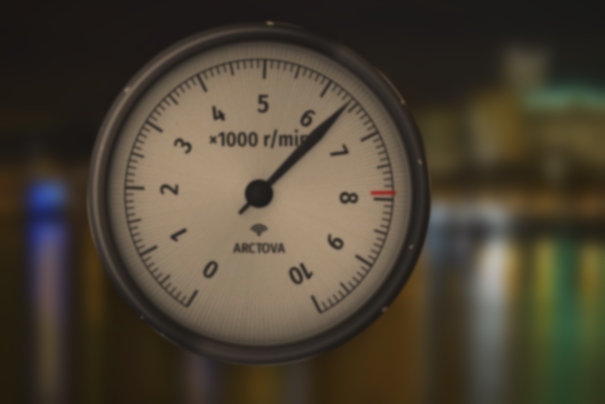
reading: 6400 rpm
